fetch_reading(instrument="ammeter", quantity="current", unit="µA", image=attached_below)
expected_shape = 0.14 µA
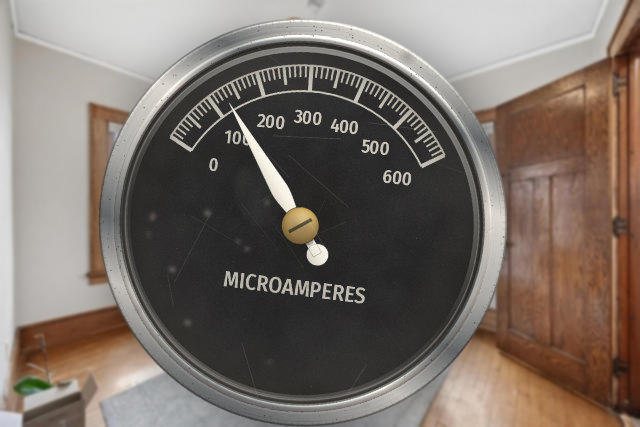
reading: 130 µA
